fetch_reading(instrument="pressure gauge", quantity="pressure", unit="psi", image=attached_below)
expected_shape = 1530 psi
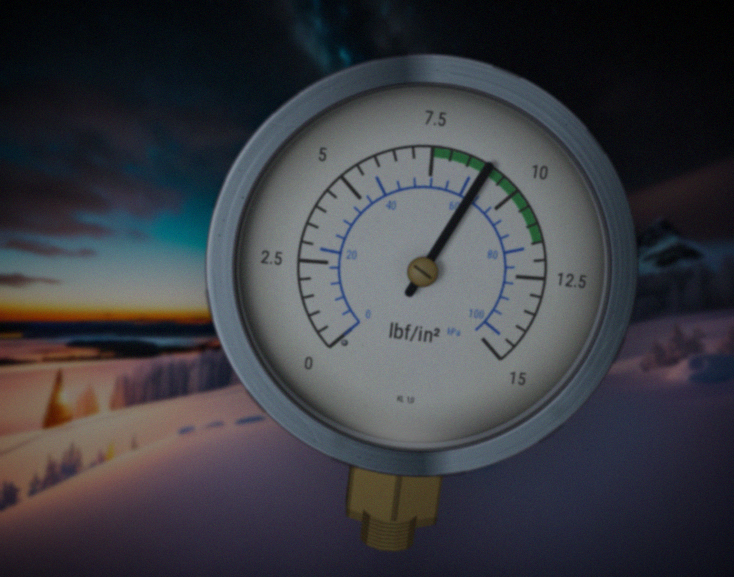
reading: 9 psi
